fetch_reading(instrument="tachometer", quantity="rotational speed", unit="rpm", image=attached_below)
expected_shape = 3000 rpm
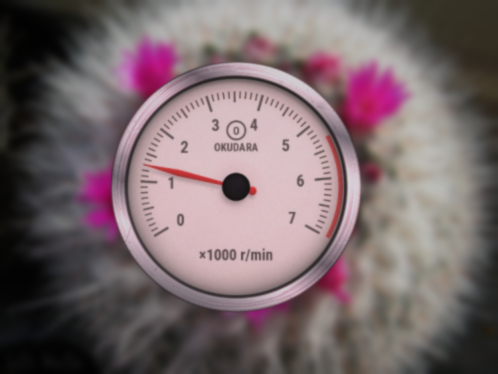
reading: 1300 rpm
